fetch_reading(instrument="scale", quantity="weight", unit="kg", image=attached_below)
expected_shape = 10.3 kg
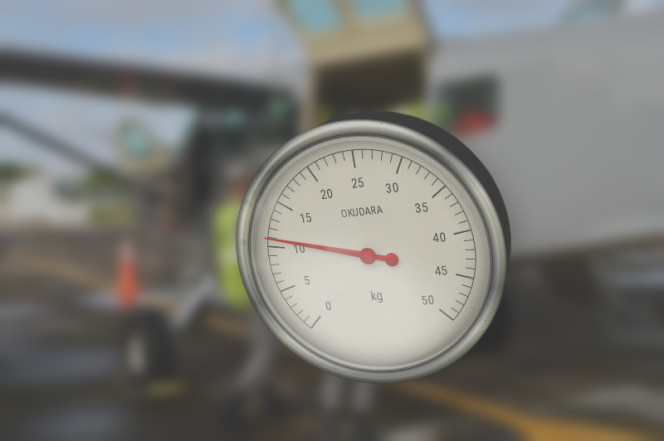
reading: 11 kg
